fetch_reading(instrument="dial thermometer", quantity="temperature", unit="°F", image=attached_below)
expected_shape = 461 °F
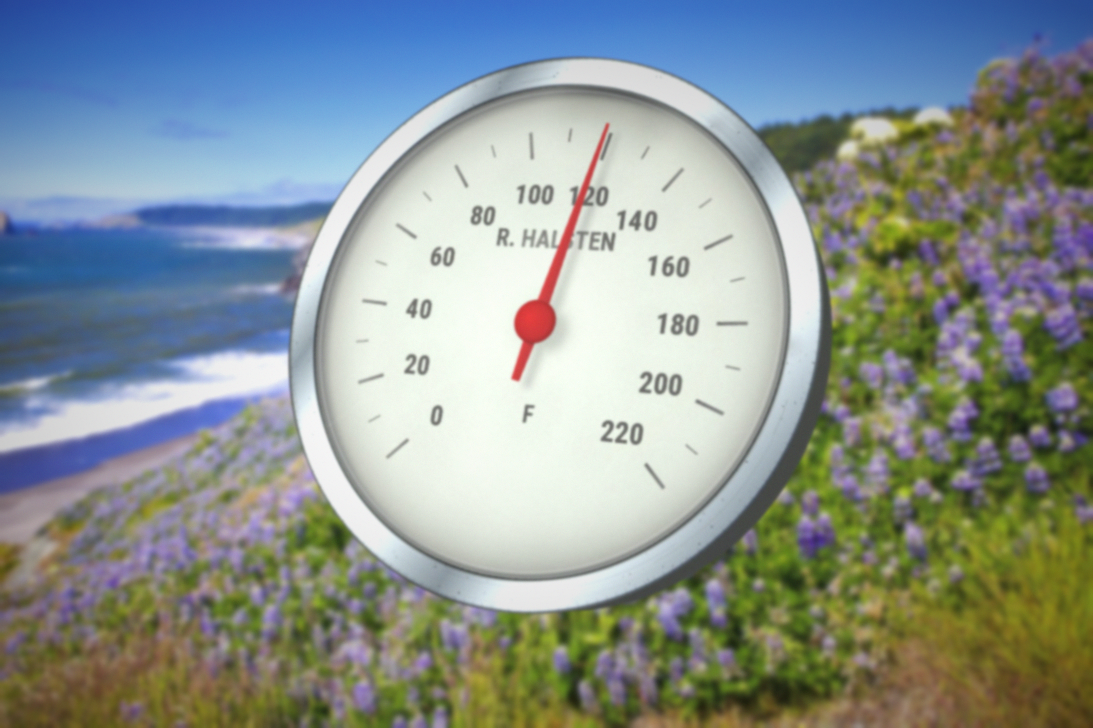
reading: 120 °F
